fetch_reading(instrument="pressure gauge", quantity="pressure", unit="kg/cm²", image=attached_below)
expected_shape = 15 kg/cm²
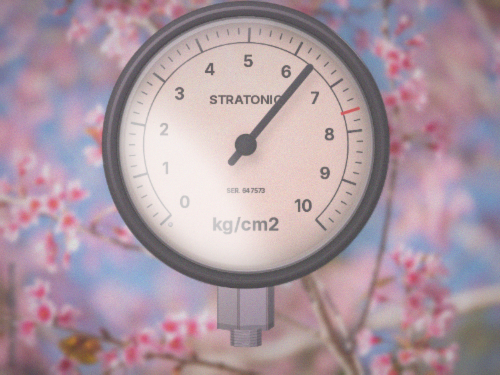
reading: 6.4 kg/cm²
